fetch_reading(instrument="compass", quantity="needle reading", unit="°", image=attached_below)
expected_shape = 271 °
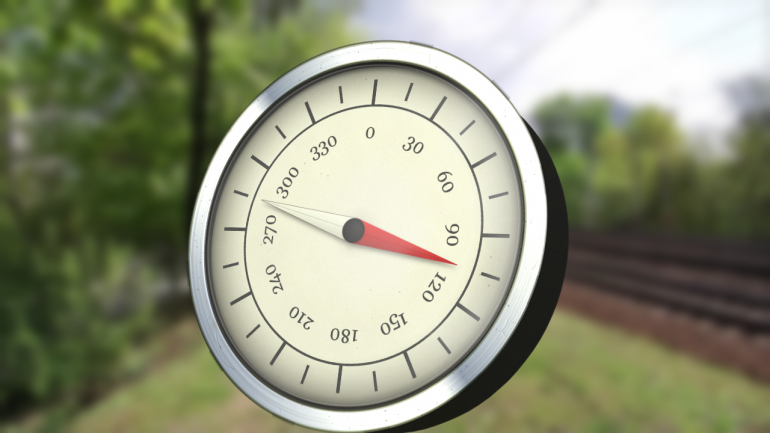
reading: 105 °
